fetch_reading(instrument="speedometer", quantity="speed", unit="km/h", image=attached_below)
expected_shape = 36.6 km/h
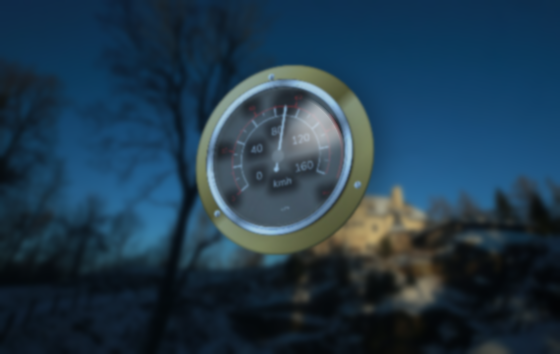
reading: 90 km/h
